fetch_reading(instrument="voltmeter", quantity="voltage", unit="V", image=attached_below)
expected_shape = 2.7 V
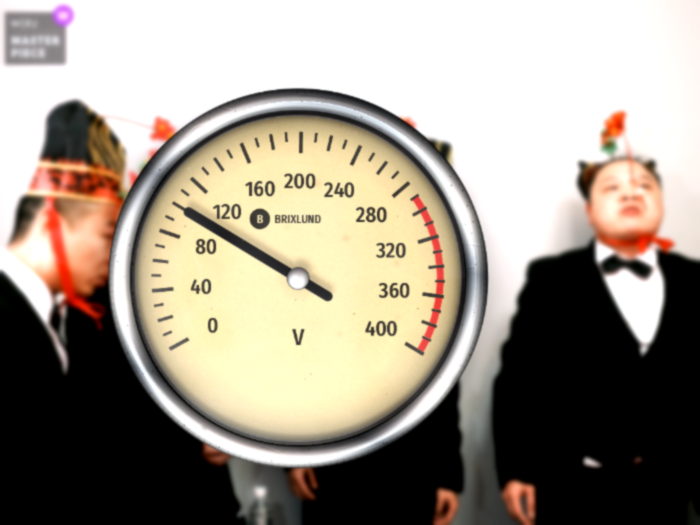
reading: 100 V
